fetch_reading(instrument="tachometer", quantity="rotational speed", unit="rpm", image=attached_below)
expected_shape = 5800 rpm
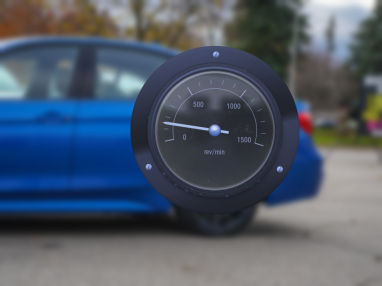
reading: 150 rpm
